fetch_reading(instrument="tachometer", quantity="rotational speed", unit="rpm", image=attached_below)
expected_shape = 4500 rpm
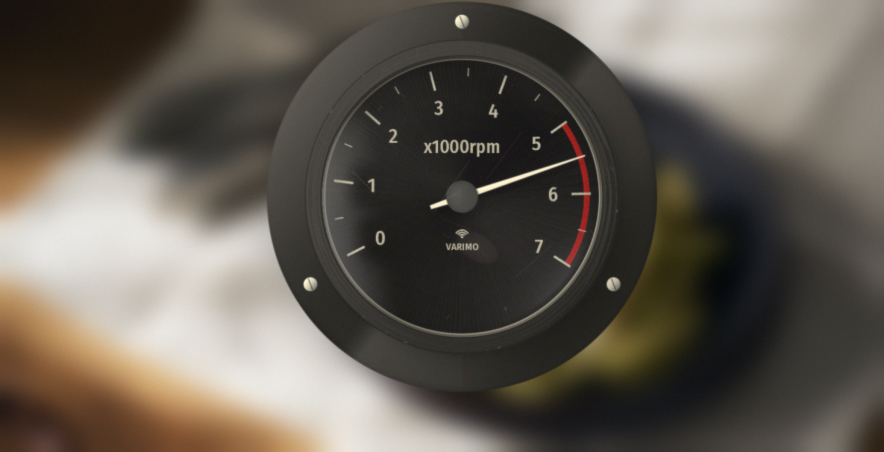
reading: 5500 rpm
